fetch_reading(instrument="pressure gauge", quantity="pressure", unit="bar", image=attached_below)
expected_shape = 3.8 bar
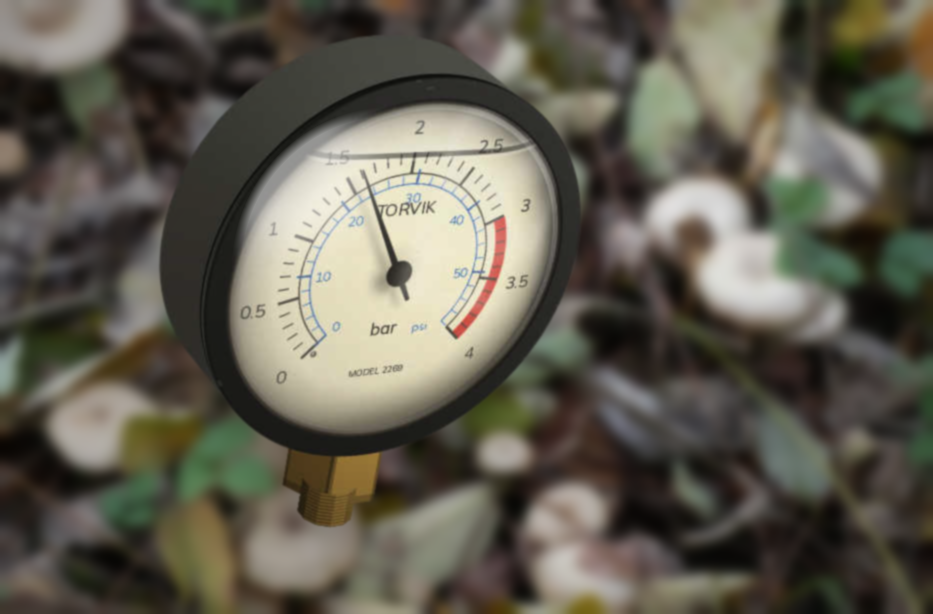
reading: 1.6 bar
